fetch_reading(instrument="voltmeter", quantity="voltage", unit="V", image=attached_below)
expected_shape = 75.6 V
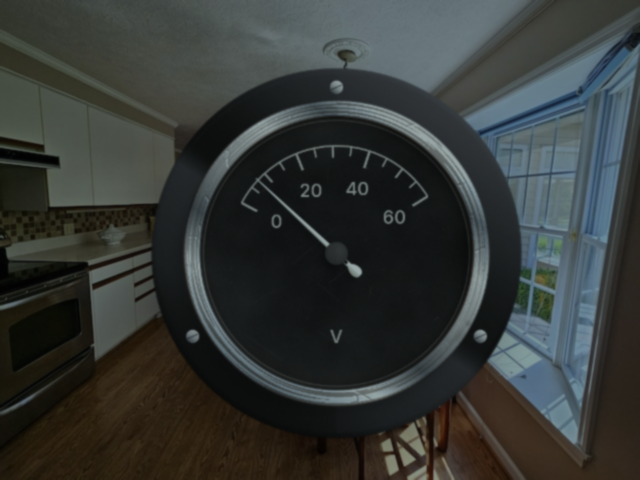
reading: 7.5 V
